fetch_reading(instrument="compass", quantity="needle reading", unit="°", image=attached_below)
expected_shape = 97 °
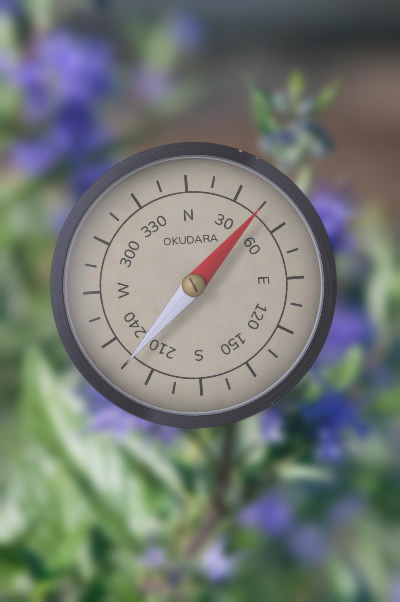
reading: 45 °
